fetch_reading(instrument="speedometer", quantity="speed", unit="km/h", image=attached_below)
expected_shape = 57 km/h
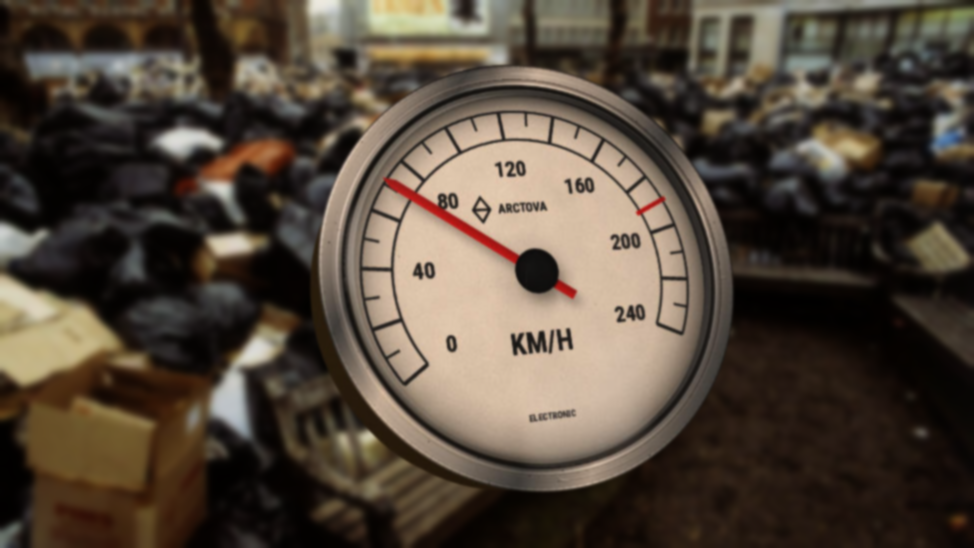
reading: 70 km/h
